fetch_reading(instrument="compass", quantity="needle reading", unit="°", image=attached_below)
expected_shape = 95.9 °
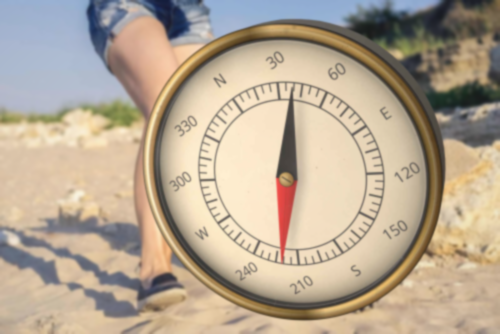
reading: 220 °
